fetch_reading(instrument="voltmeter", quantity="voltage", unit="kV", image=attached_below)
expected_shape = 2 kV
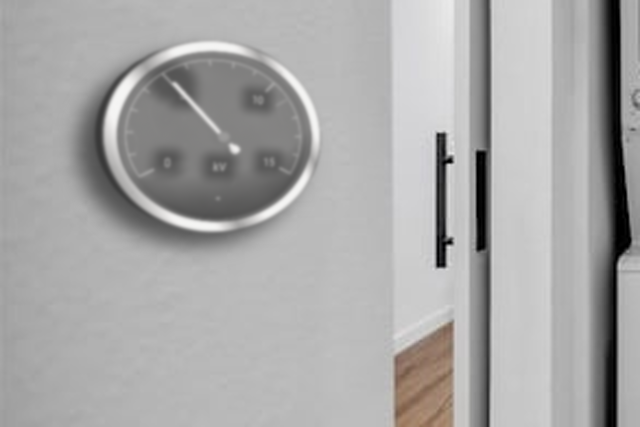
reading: 5 kV
